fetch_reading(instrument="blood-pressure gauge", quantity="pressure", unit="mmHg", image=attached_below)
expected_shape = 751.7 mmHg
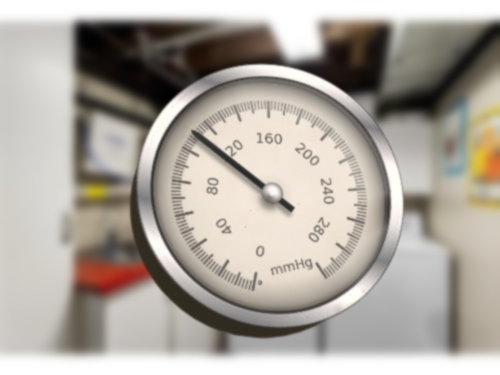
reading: 110 mmHg
